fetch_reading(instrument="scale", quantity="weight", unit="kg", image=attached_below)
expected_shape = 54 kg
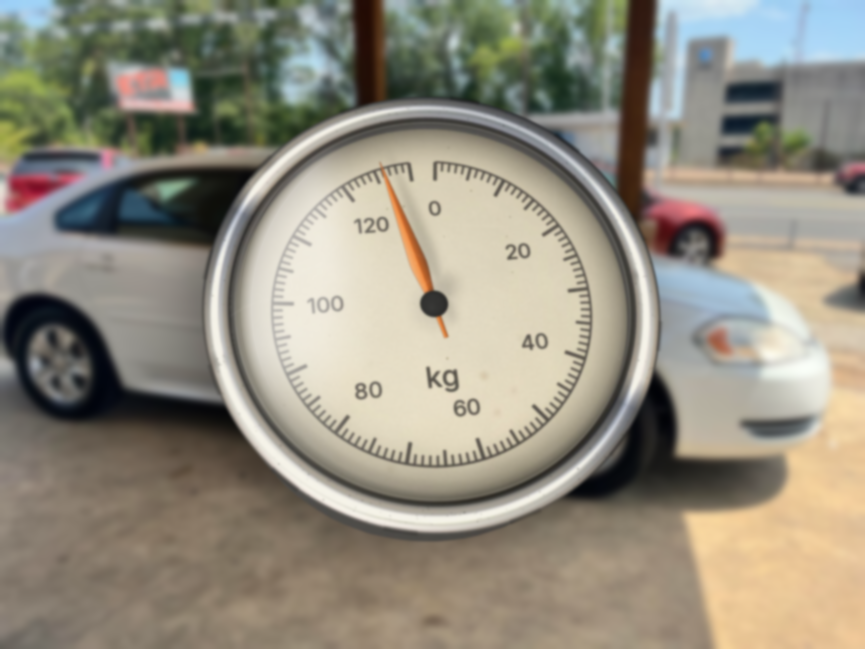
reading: 126 kg
